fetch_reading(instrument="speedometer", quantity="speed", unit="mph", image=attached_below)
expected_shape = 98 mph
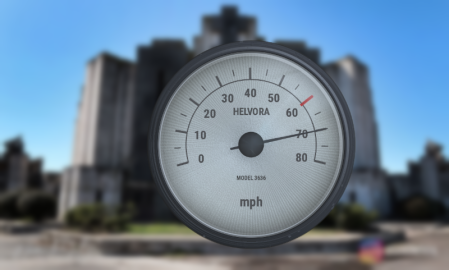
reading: 70 mph
